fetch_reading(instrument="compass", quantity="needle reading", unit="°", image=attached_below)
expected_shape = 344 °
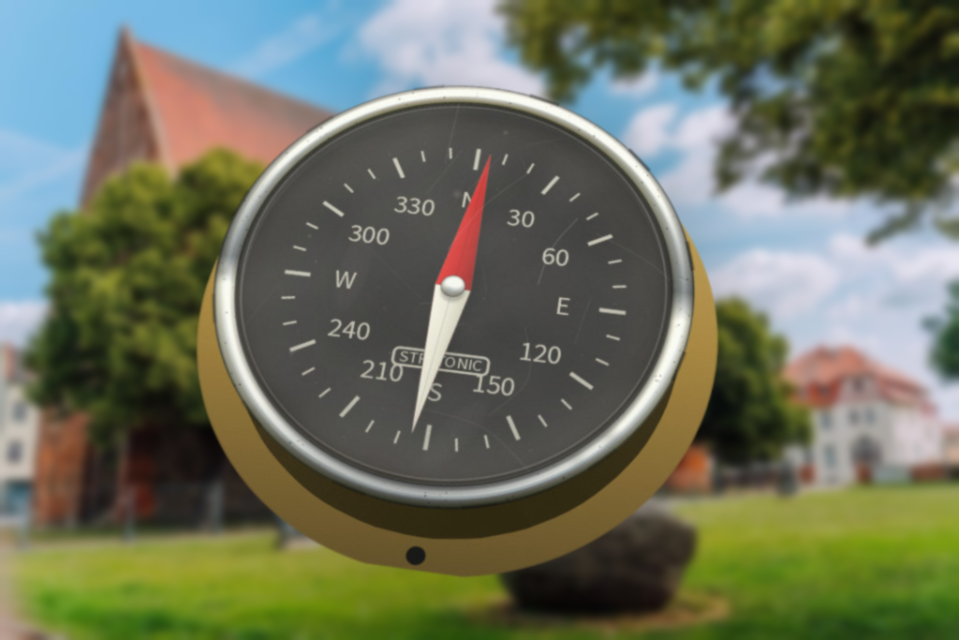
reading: 5 °
